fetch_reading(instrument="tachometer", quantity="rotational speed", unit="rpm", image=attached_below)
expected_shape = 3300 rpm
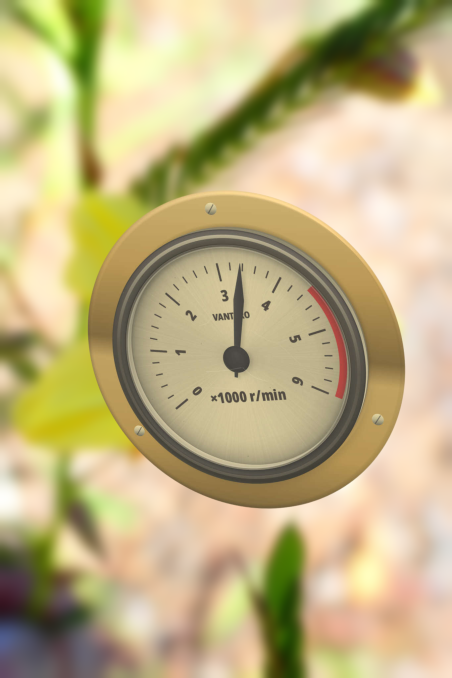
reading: 3400 rpm
